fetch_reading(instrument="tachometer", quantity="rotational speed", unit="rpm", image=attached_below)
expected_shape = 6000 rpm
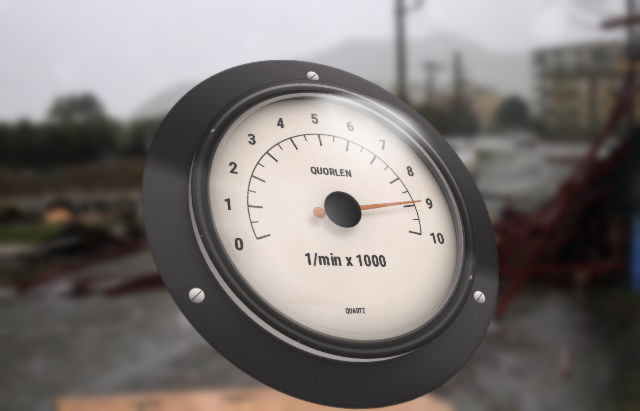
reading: 9000 rpm
